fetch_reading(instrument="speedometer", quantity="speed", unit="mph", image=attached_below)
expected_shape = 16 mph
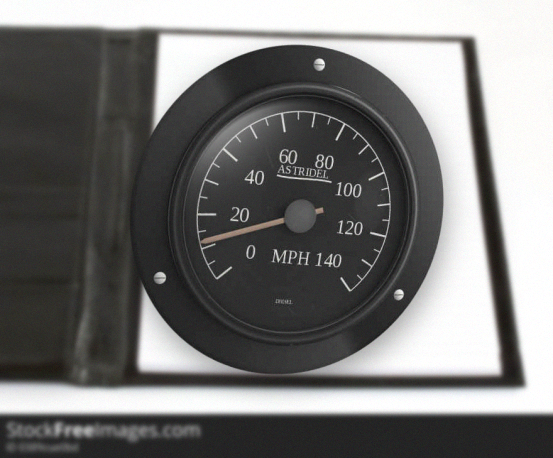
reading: 12.5 mph
